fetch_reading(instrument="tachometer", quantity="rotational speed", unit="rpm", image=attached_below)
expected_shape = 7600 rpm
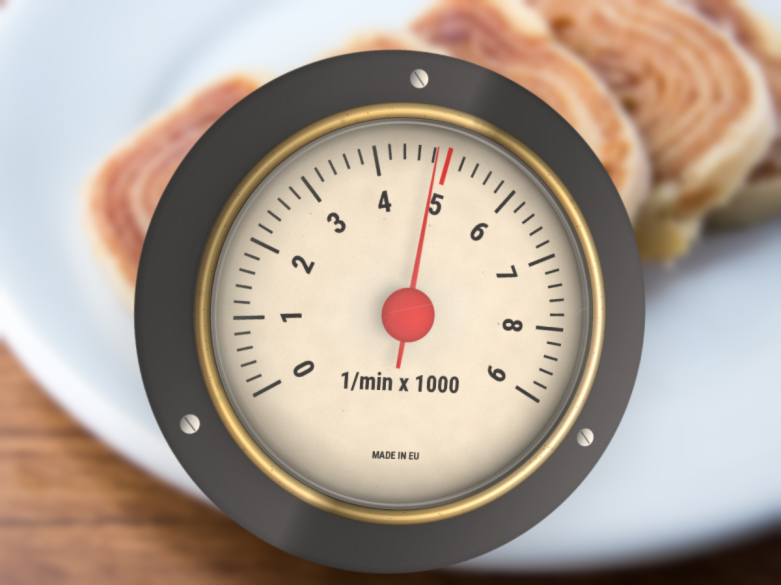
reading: 4800 rpm
